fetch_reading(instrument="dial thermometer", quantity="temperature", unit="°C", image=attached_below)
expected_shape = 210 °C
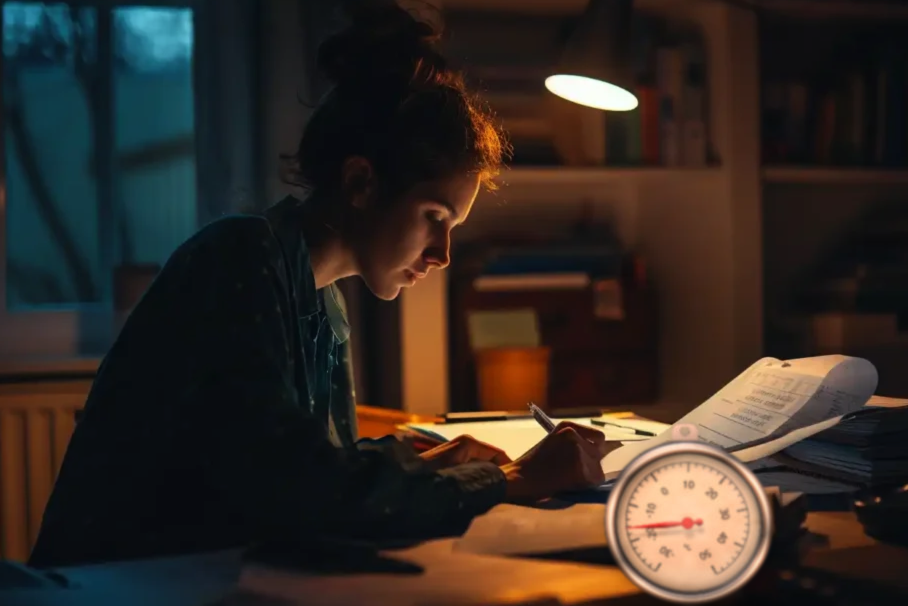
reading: -16 °C
